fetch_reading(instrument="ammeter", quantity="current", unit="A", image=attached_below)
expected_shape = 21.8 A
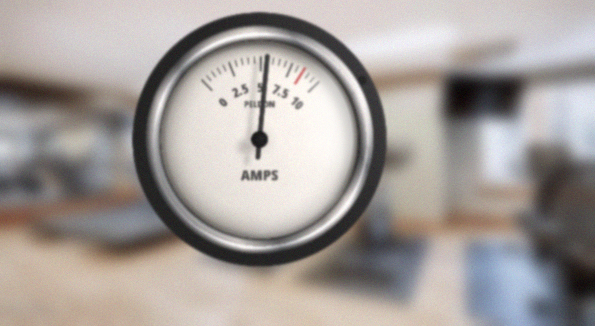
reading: 5.5 A
